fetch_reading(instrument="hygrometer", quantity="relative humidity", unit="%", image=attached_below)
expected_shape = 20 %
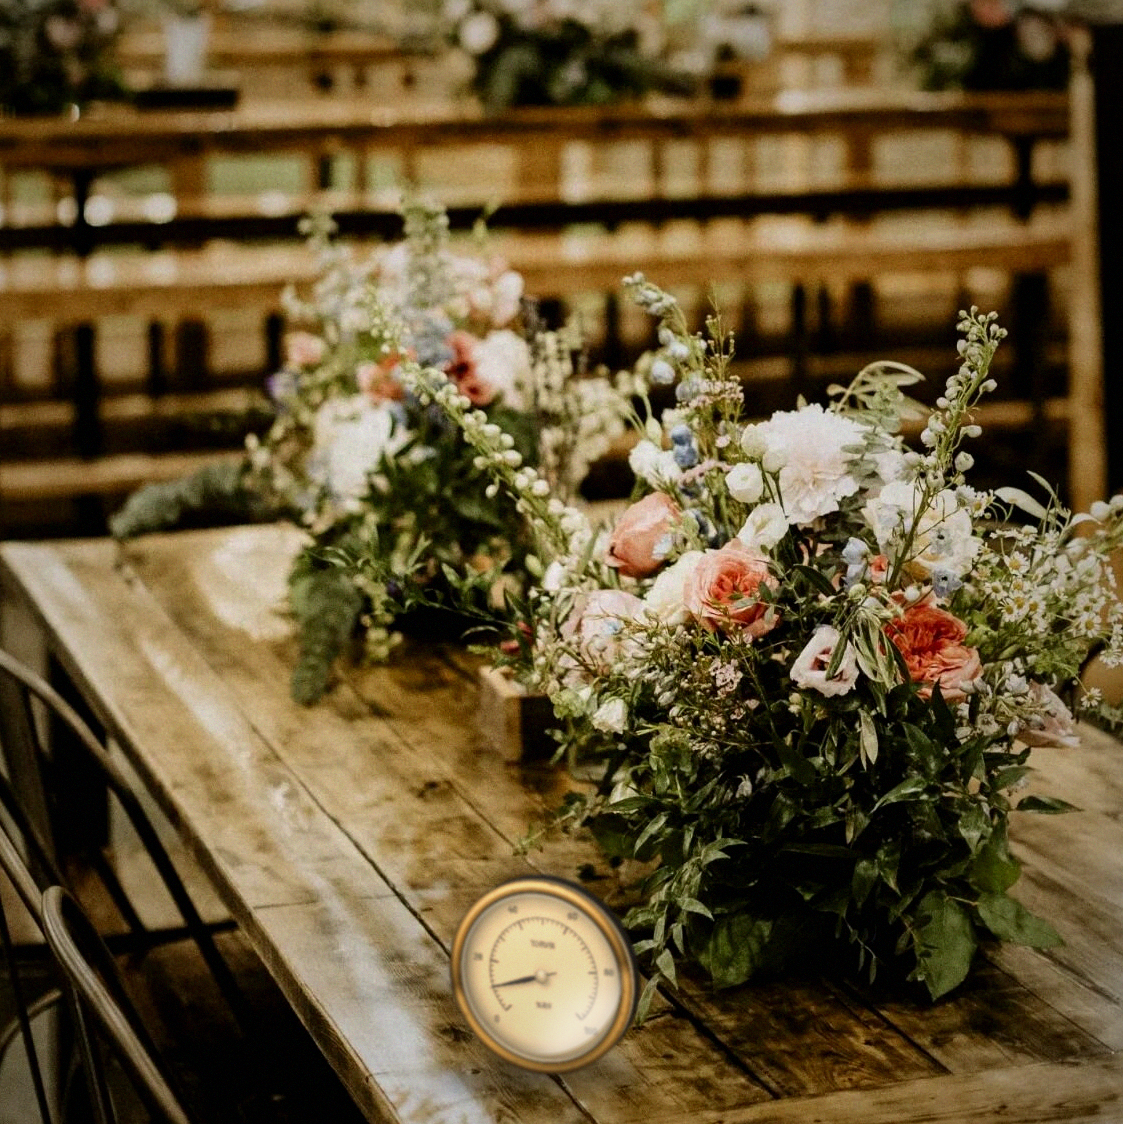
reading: 10 %
